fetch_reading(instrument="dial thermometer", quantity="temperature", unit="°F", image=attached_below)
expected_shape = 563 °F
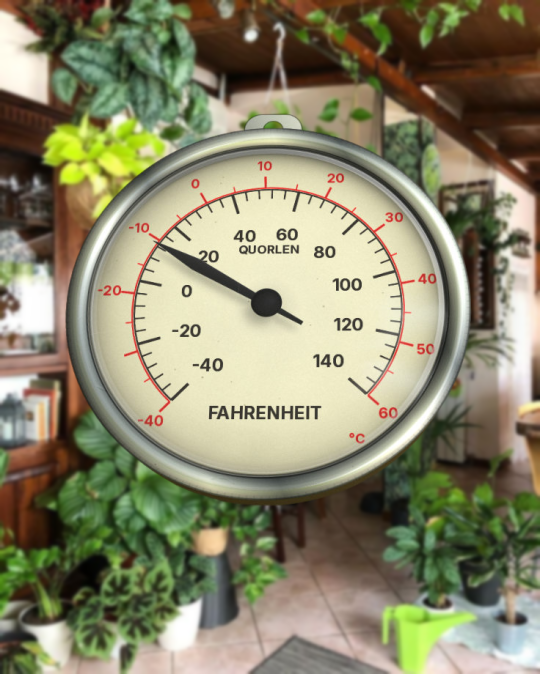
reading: 12 °F
